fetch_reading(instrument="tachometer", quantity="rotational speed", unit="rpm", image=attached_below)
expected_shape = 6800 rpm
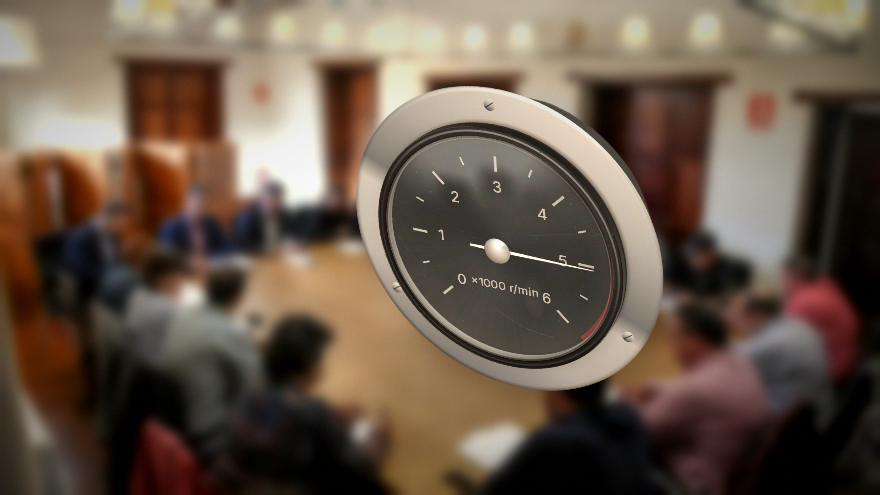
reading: 5000 rpm
